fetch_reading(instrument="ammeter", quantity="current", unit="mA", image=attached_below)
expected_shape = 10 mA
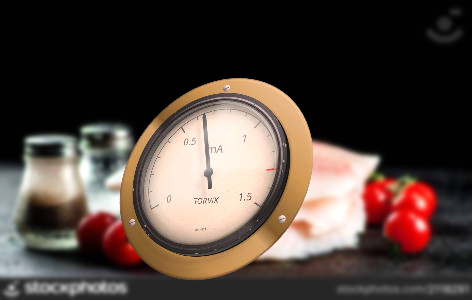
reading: 0.65 mA
